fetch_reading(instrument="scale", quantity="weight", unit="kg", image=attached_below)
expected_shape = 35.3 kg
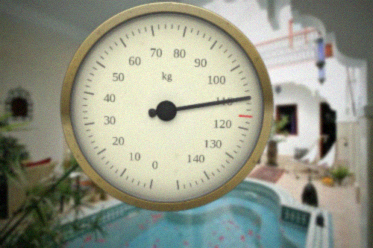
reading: 110 kg
